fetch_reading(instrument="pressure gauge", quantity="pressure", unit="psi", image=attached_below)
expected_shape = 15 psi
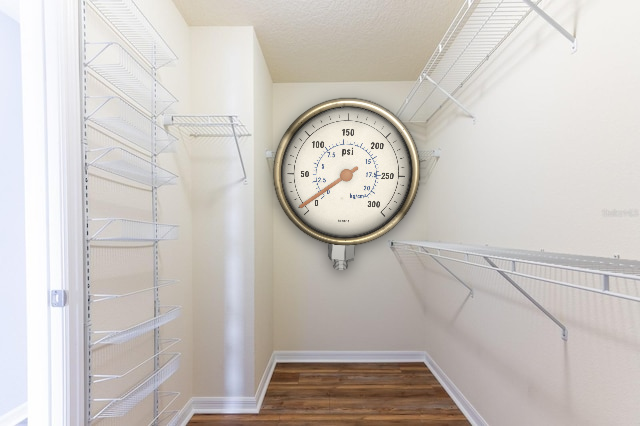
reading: 10 psi
